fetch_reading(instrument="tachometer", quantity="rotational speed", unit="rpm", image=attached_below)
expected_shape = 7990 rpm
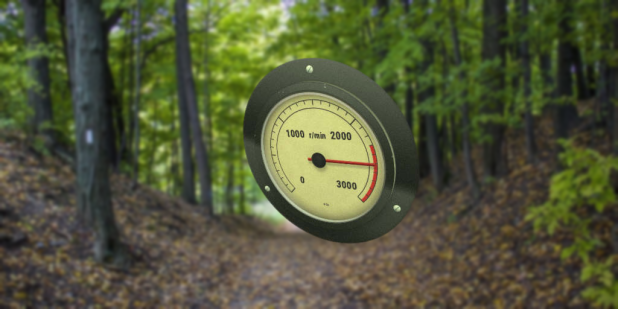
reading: 2500 rpm
